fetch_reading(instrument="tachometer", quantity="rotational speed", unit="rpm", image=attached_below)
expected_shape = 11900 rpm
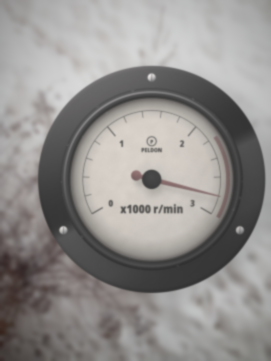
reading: 2800 rpm
